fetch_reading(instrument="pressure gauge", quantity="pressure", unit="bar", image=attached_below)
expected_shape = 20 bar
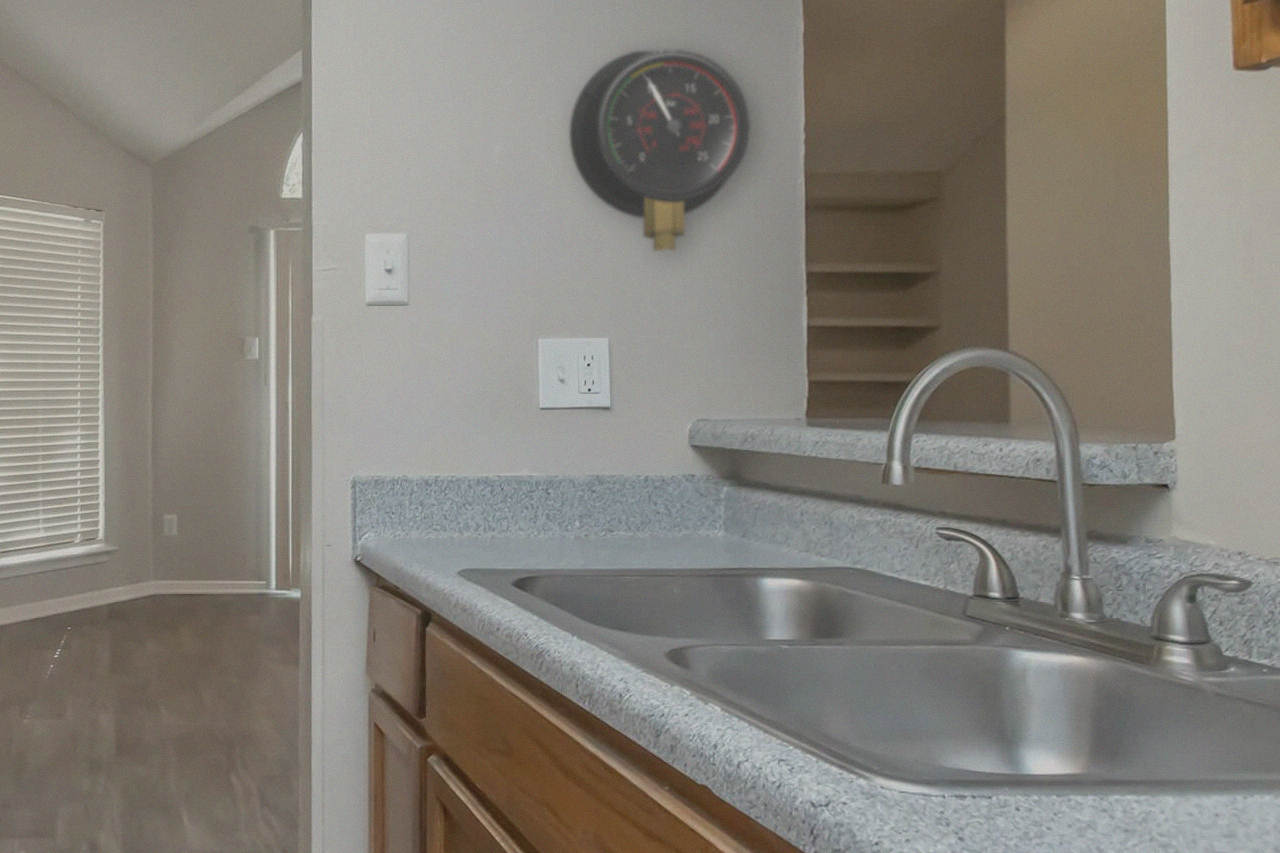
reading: 10 bar
